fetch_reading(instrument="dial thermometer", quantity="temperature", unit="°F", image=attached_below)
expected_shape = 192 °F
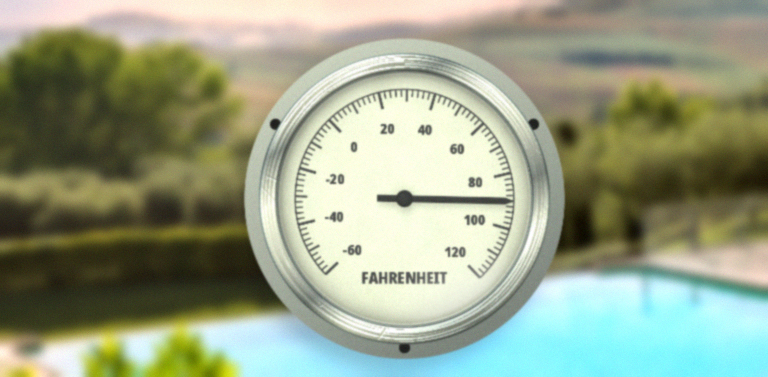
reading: 90 °F
